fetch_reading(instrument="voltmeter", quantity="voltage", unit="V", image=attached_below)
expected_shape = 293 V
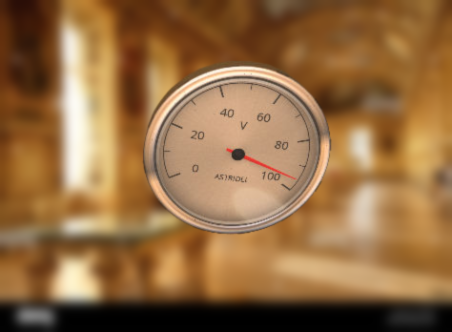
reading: 95 V
